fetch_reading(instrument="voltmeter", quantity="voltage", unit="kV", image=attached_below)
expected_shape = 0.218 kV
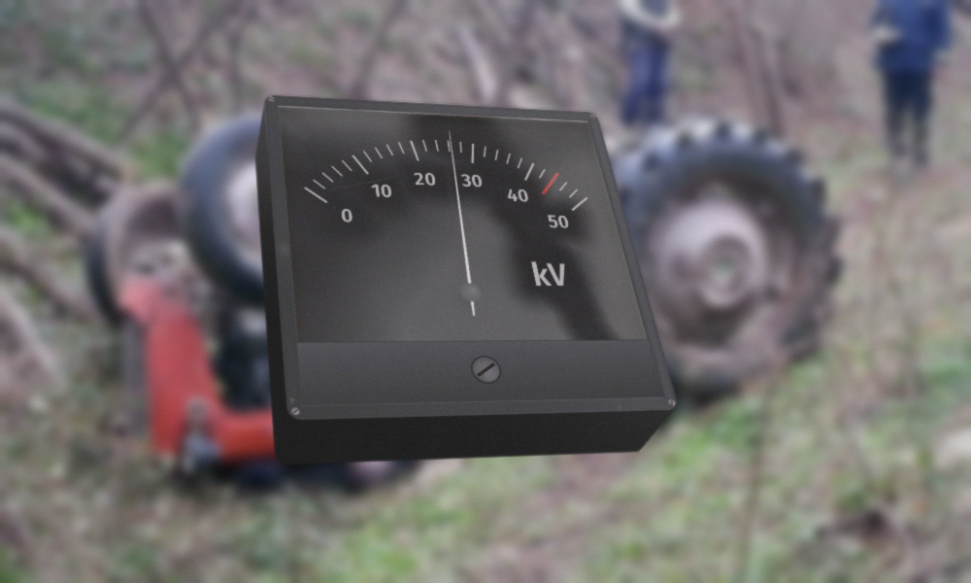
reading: 26 kV
